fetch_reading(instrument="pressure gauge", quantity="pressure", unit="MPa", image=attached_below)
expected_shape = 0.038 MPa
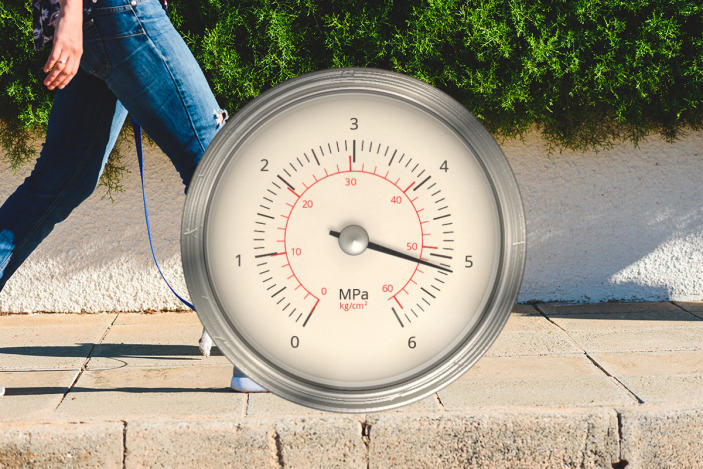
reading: 5.15 MPa
